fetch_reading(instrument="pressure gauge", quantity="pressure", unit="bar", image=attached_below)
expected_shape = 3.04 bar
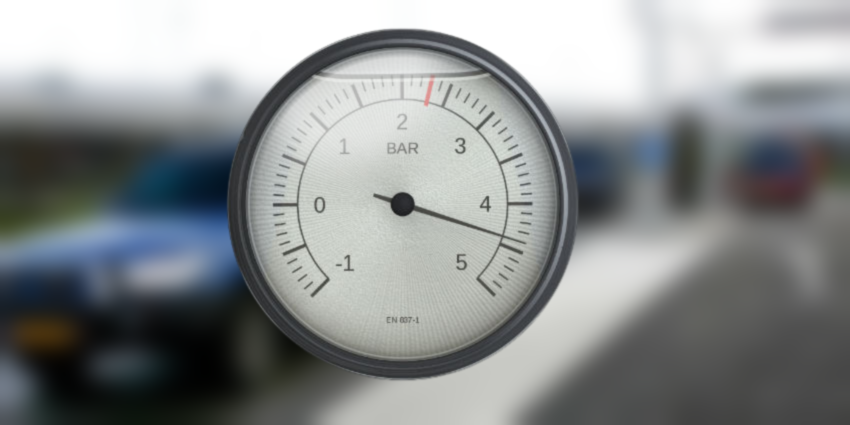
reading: 4.4 bar
